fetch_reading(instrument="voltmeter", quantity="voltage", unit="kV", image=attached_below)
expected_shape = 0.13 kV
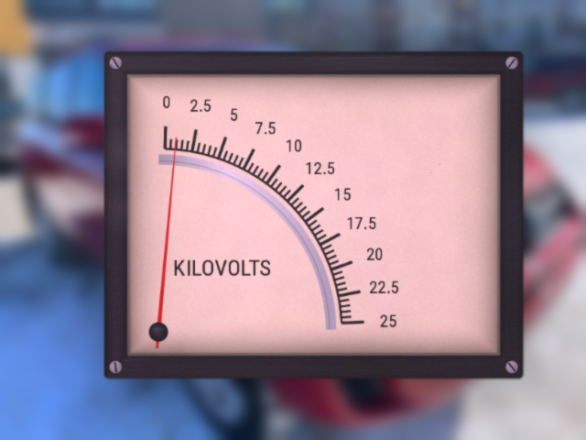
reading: 1 kV
